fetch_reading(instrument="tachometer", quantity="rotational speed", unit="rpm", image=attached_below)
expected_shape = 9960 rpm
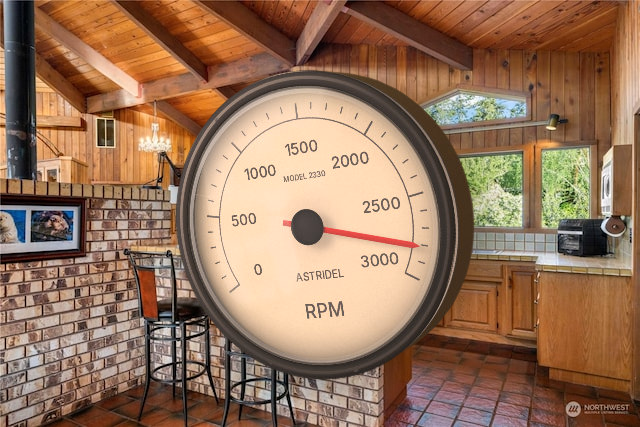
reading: 2800 rpm
